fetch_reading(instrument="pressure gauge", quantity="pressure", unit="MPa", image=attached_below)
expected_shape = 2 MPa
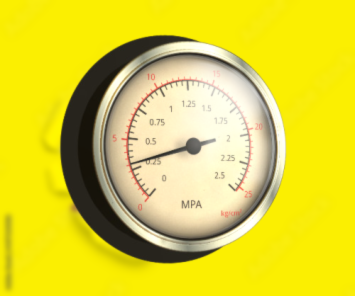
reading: 0.3 MPa
